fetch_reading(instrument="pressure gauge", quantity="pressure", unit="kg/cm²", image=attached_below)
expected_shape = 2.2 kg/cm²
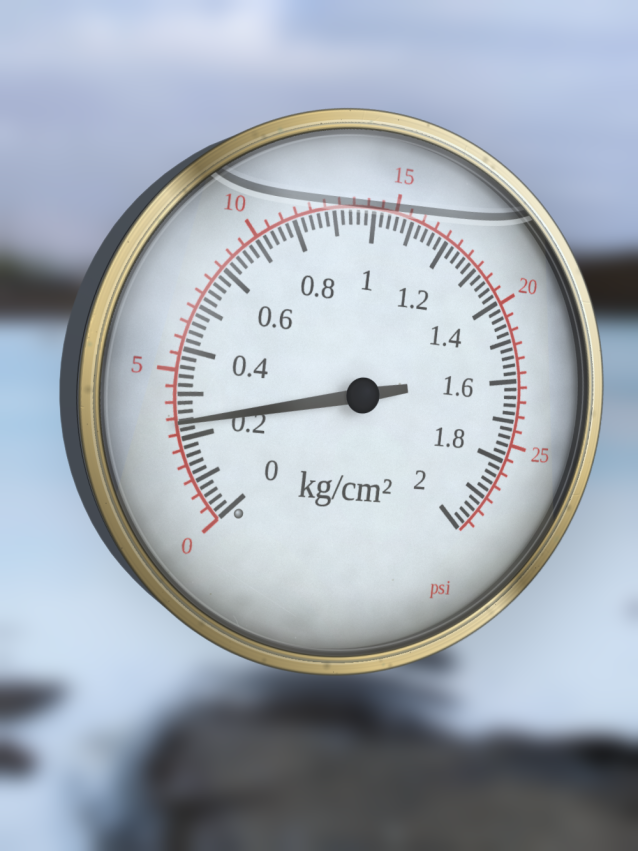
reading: 0.24 kg/cm²
